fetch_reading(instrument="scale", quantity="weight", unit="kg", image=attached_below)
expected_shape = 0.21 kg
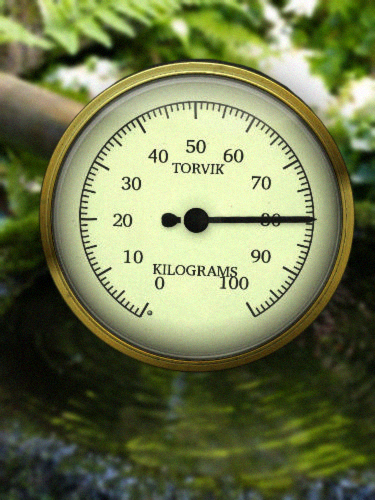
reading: 80 kg
